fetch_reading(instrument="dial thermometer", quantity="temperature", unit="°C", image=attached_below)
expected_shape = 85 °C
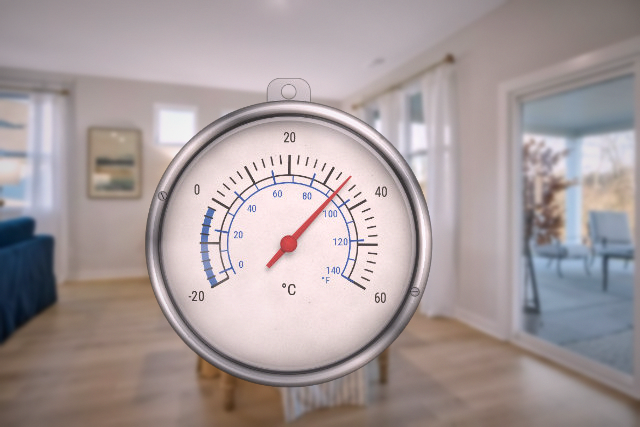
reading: 34 °C
